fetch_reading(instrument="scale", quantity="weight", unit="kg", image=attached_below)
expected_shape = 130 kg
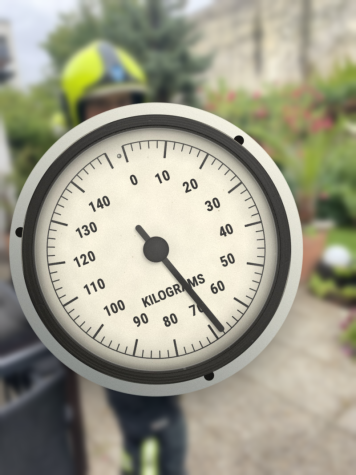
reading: 68 kg
